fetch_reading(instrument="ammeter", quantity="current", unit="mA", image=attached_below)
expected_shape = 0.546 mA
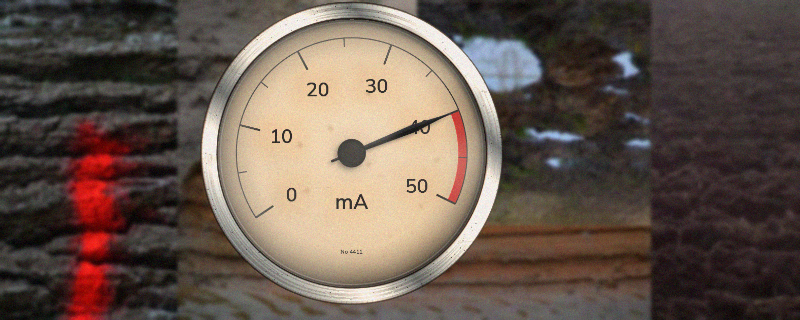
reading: 40 mA
